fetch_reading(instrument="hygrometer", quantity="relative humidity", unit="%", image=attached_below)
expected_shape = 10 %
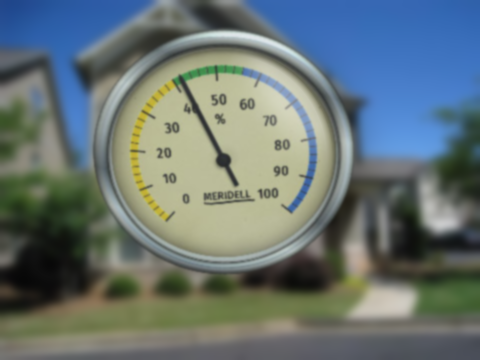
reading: 42 %
